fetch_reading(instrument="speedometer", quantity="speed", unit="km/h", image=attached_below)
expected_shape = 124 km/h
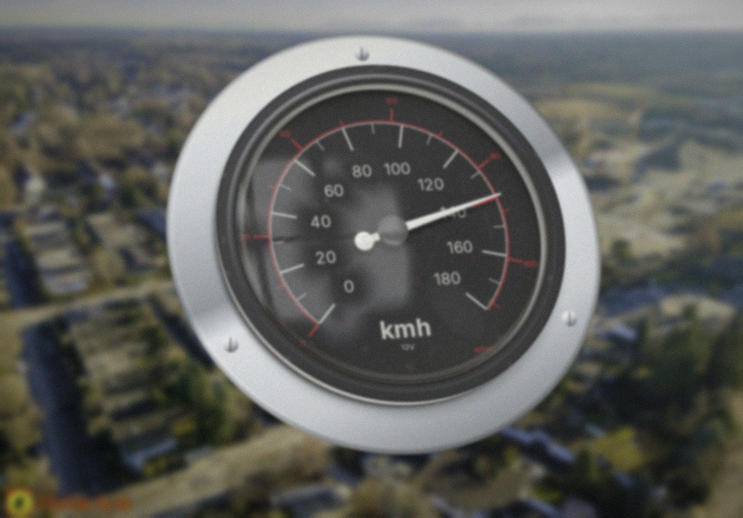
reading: 140 km/h
